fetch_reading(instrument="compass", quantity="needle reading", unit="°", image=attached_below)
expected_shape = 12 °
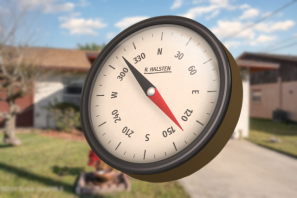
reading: 135 °
